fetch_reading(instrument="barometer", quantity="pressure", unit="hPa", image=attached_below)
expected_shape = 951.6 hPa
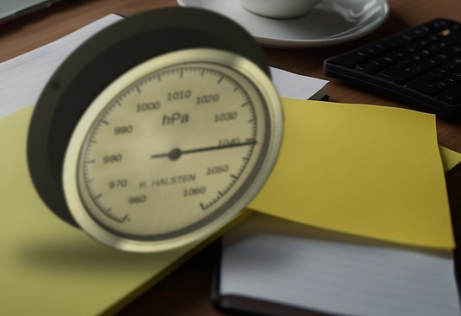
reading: 1040 hPa
